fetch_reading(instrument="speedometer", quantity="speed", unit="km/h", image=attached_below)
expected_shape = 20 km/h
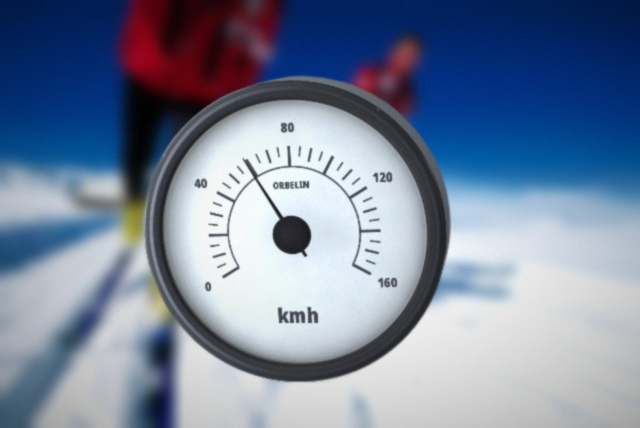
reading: 60 km/h
